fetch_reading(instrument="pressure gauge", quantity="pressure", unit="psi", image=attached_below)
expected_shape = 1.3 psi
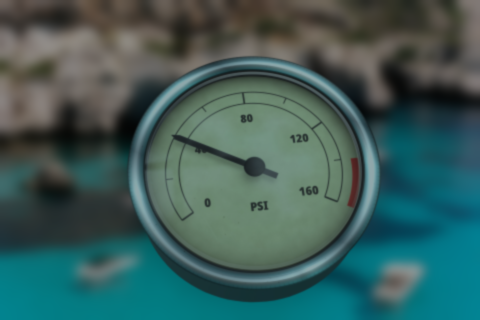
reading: 40 psi
